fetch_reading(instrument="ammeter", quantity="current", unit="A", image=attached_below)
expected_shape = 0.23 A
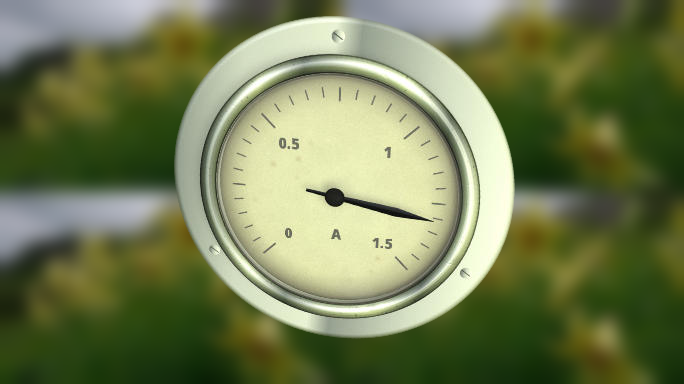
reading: 1.3 A
